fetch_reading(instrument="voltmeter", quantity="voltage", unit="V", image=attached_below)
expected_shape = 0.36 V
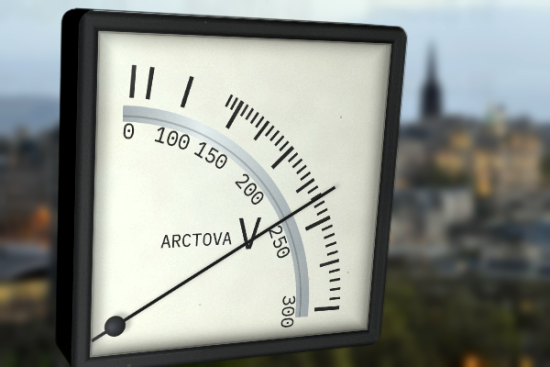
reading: 235 V
